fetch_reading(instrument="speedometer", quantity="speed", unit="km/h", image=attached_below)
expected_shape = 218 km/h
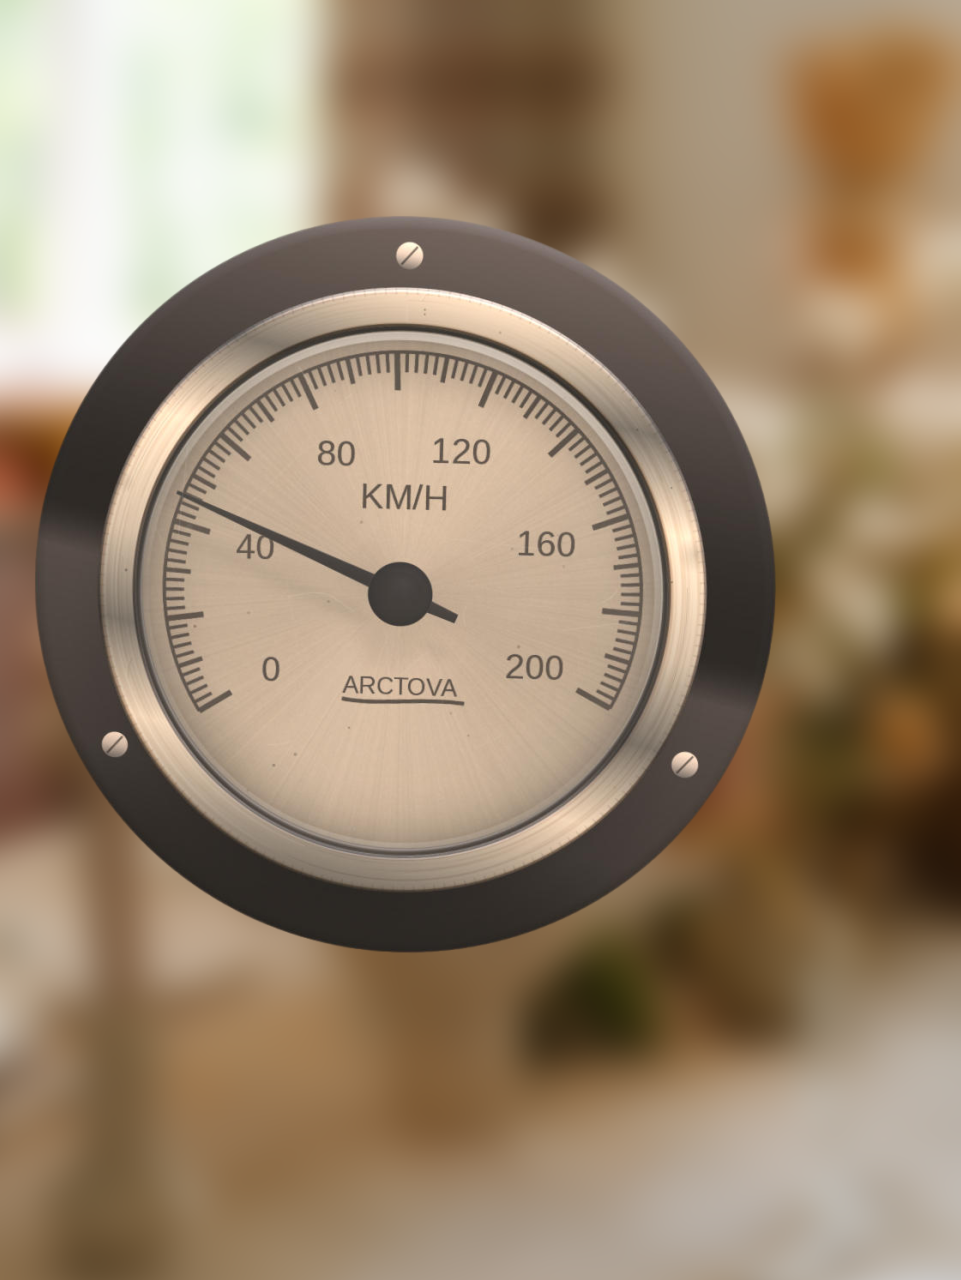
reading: 46 km/h
